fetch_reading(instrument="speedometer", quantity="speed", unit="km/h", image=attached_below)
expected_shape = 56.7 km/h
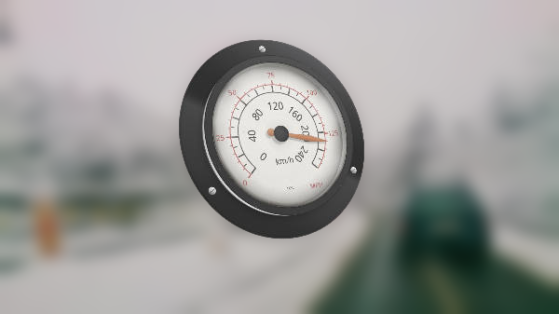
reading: 210 km/h
